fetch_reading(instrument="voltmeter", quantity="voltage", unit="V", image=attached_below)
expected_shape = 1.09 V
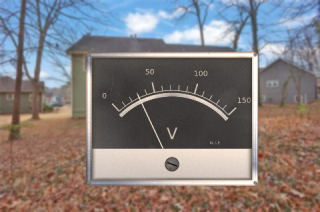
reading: 30 V
